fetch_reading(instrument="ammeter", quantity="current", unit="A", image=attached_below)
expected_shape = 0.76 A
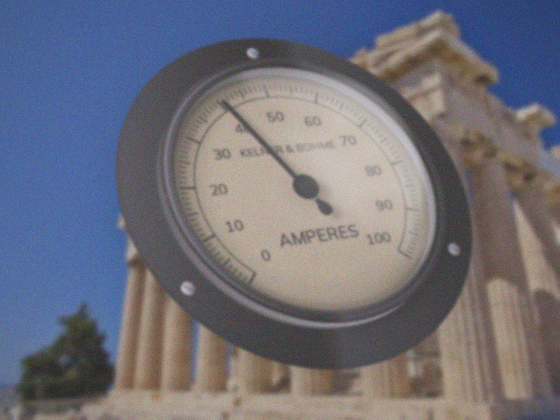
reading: 40 A
